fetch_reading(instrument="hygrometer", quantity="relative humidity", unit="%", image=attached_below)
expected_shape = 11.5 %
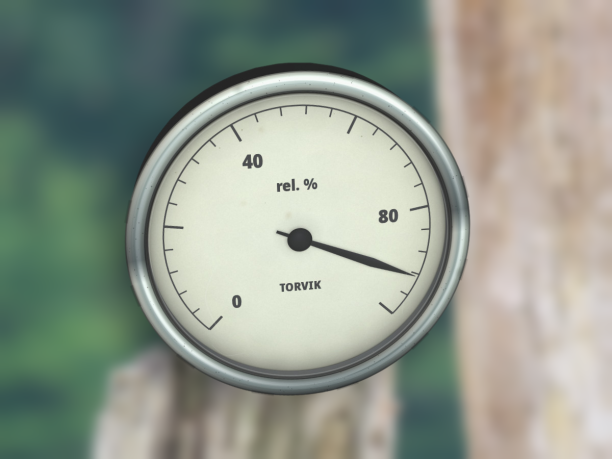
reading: 92 %
